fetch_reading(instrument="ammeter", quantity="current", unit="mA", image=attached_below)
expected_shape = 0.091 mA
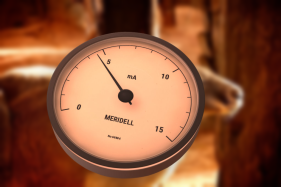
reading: 4.5 mA
